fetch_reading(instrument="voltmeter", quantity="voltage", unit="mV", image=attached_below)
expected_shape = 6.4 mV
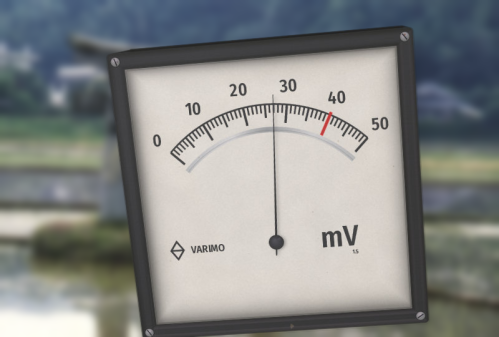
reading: 27 mV
